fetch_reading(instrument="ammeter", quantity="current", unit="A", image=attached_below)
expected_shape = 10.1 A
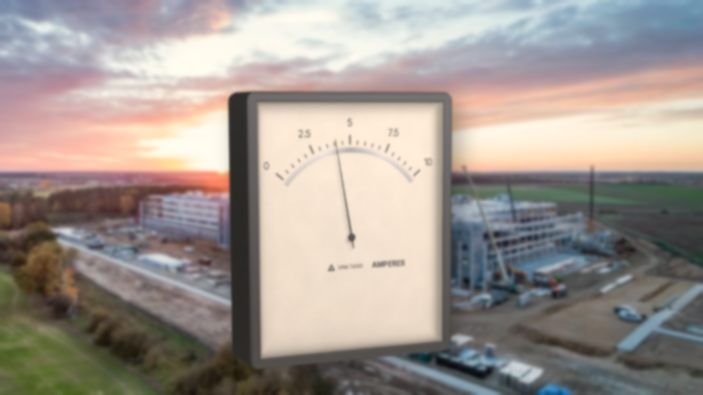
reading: 4 A
